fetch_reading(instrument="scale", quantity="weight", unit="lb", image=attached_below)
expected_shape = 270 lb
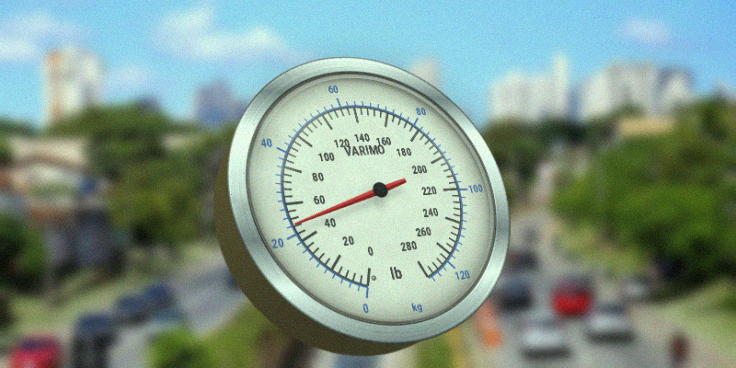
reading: 48 lb
